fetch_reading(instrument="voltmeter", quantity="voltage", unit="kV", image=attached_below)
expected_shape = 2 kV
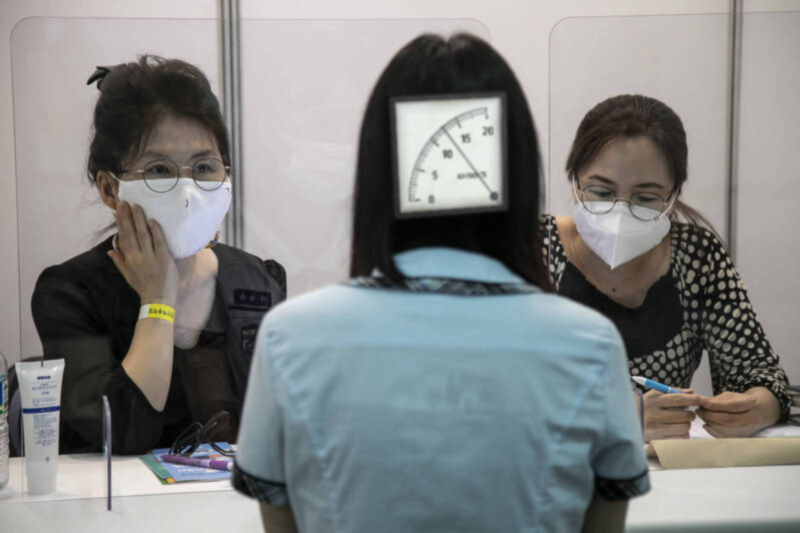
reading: 12.5 kV
